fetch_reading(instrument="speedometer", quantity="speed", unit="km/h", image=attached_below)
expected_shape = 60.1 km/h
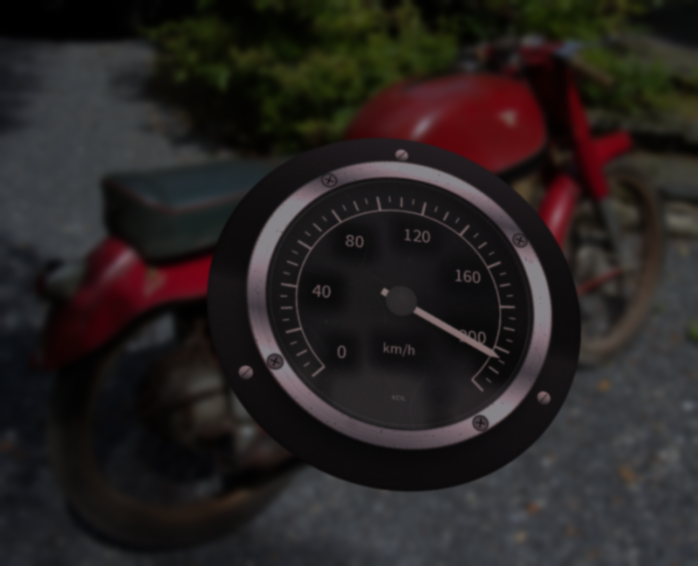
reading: 205 km/h
